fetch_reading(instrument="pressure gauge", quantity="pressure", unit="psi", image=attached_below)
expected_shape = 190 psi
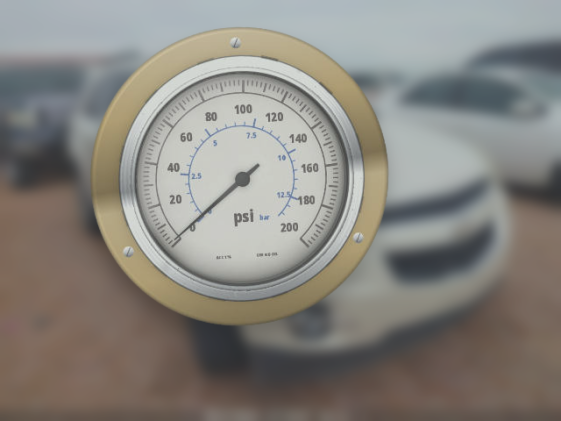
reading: 2 psi
